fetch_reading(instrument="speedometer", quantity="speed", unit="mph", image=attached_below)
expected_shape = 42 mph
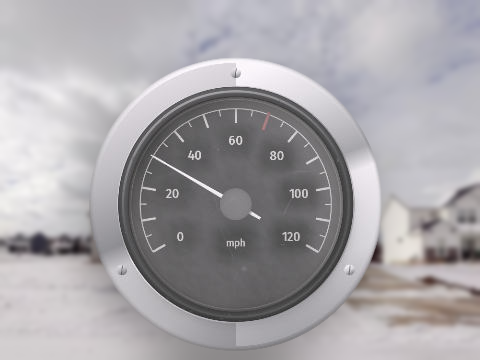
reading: 30 mph
